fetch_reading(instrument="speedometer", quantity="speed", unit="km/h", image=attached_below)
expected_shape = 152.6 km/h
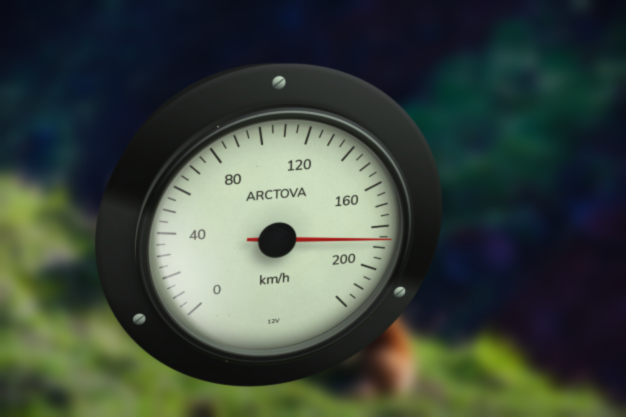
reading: 185 km/h
